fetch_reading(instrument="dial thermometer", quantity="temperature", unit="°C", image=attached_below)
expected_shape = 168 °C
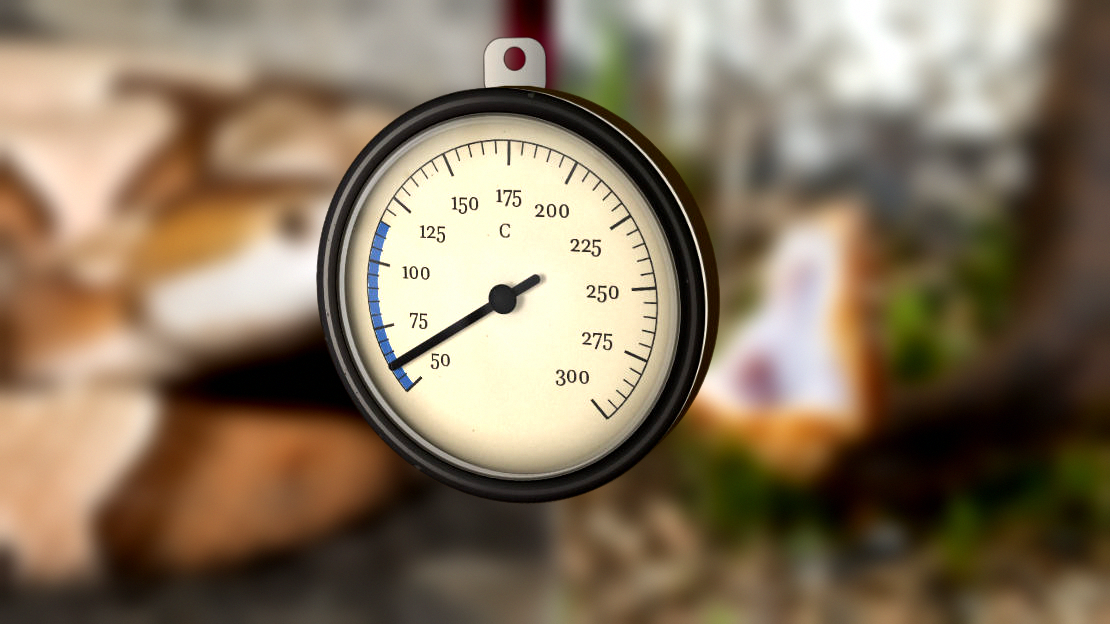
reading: 60 °C
